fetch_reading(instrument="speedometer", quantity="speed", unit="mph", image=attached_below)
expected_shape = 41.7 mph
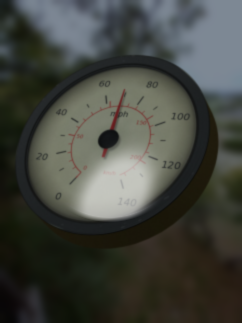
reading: 70 mph
